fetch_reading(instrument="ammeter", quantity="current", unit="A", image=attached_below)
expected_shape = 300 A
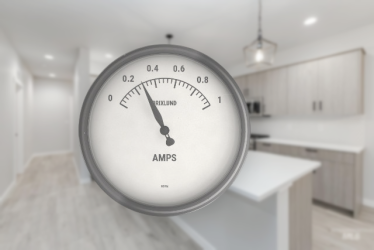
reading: 0.28 A
